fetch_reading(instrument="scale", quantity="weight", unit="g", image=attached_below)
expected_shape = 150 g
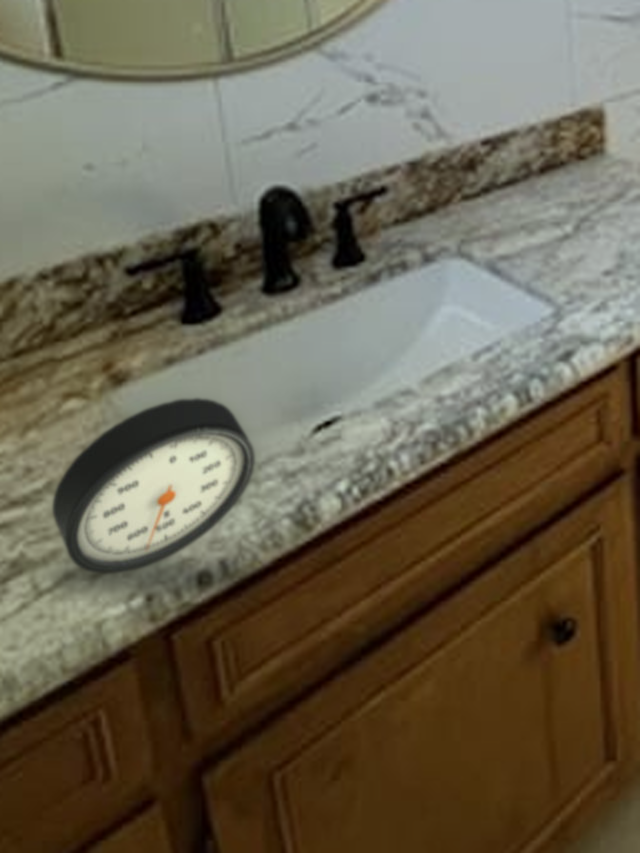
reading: 550 g
